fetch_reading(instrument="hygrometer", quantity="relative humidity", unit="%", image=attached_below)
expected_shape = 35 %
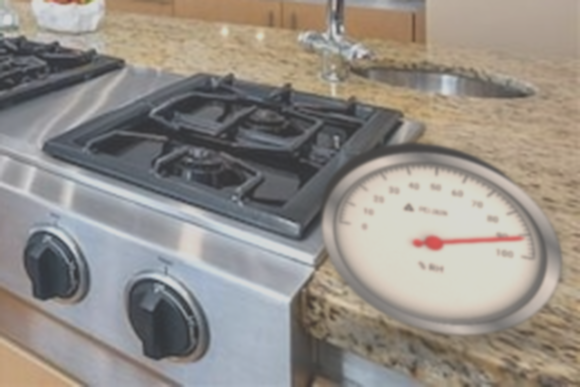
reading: 90 %
